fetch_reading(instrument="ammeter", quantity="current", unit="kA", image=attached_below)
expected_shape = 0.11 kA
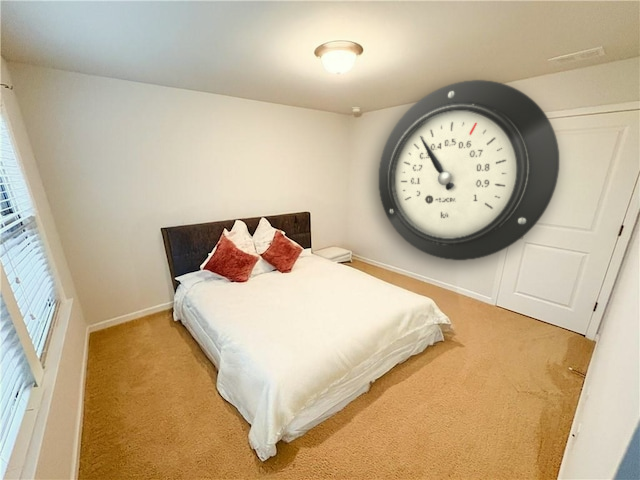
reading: 0.35 kA
